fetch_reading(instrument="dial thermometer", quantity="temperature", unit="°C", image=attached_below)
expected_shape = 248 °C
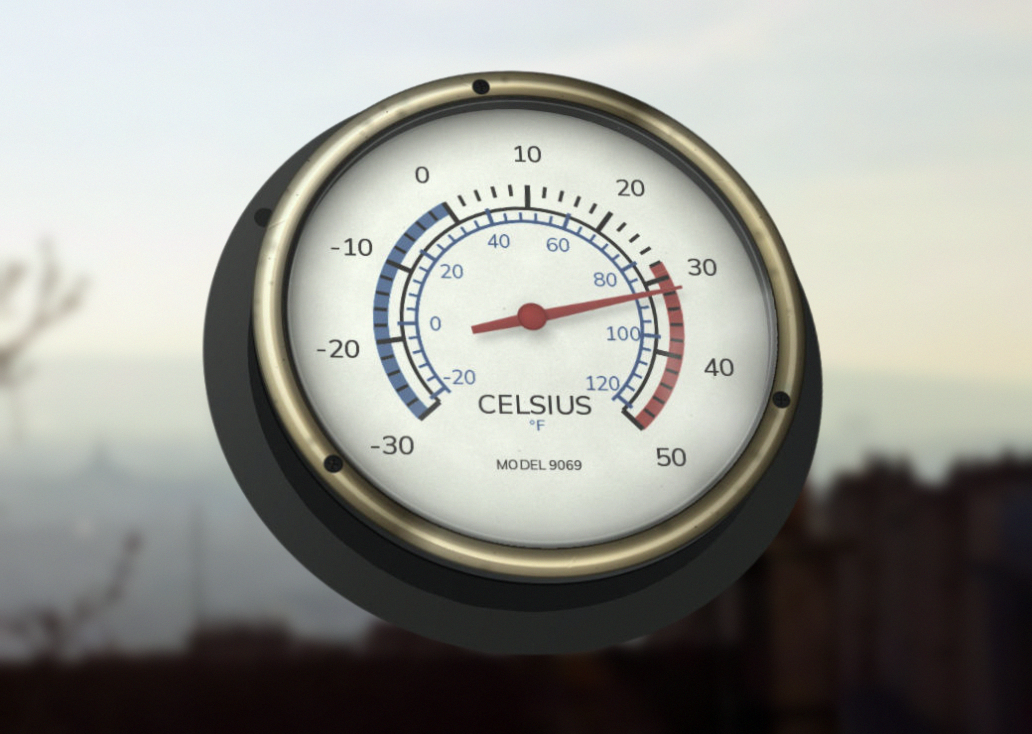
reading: 32 °C
